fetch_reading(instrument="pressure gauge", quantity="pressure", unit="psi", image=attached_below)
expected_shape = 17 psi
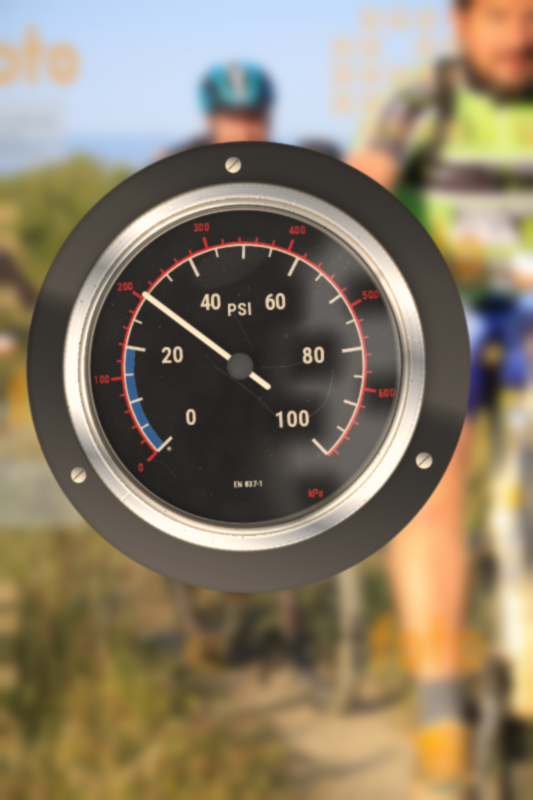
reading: 30 psi
